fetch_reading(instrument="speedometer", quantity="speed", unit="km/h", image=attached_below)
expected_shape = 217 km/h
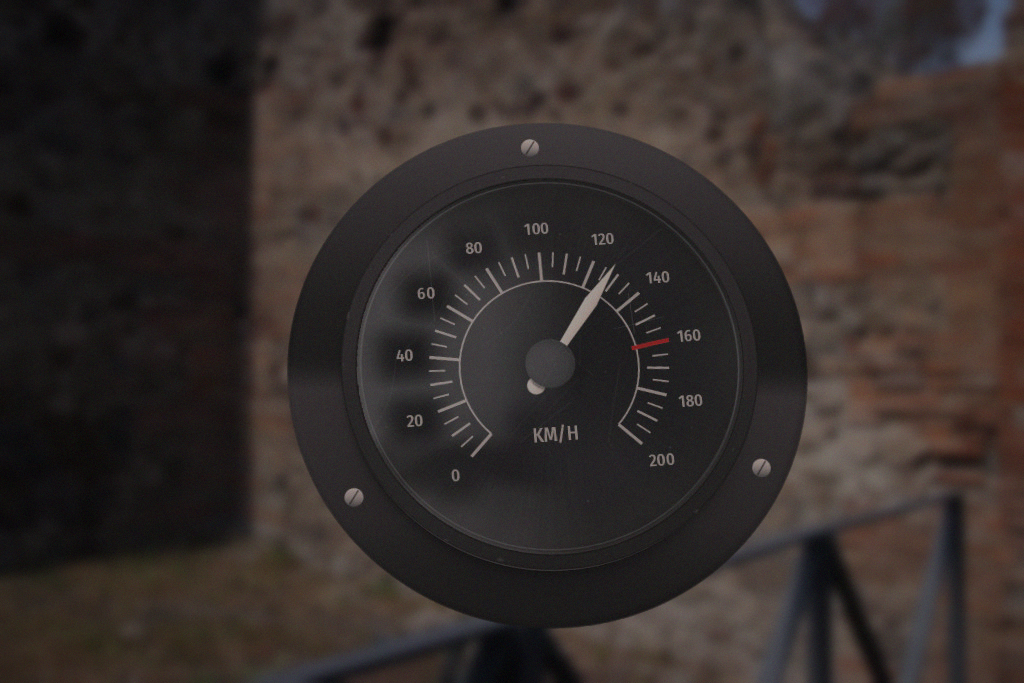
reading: 127.5 km/h
